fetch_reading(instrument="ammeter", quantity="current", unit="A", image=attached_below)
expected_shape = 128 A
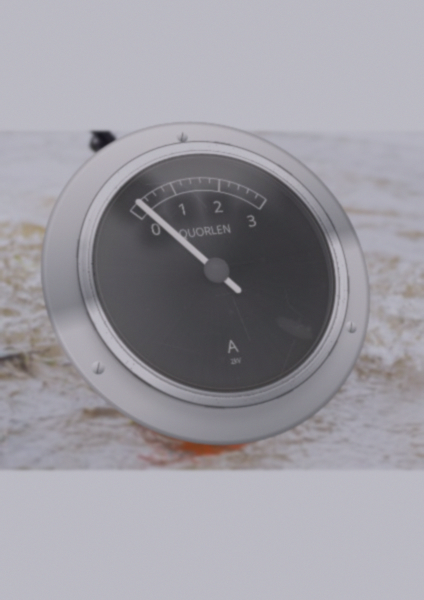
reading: 0.2 A
